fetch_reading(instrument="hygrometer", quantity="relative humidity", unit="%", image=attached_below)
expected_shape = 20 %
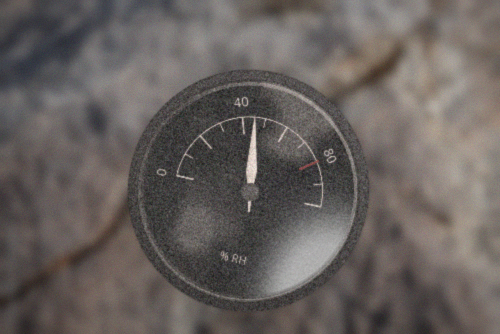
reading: 45 %
